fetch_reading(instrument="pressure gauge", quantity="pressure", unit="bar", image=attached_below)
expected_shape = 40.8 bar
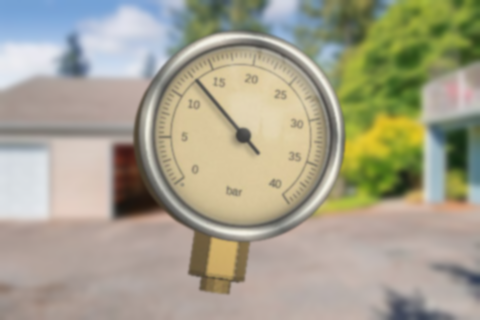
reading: 12.5 bar
